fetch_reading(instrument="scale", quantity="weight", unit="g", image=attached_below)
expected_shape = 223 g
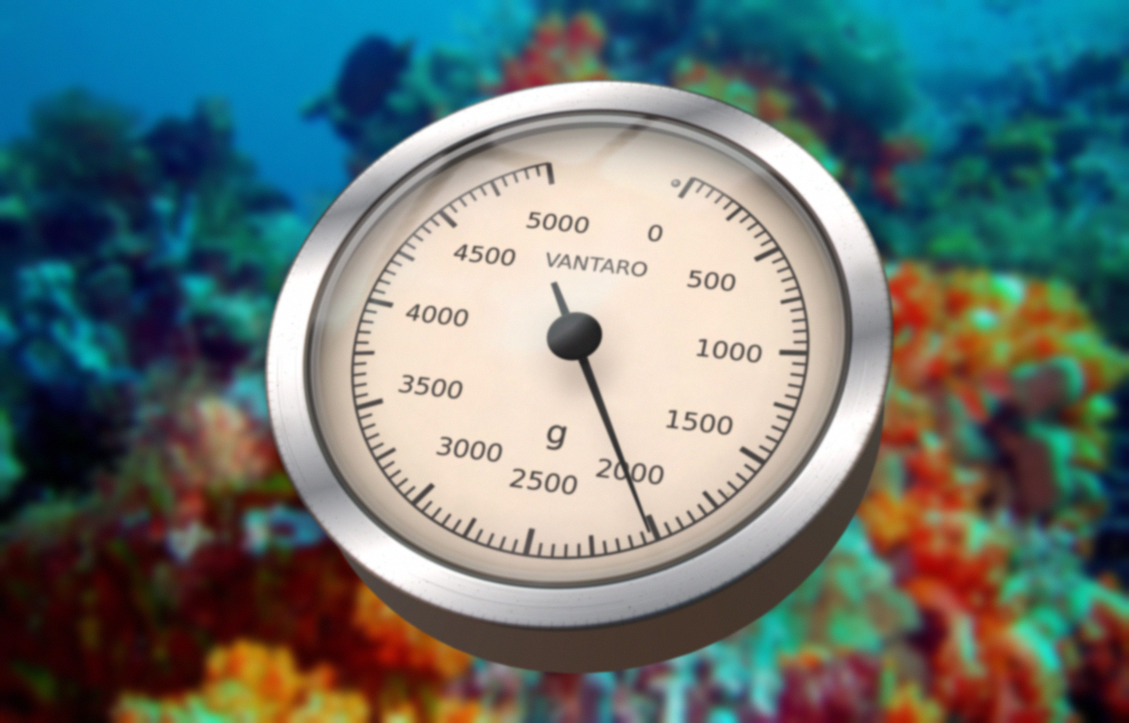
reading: 2025 g
